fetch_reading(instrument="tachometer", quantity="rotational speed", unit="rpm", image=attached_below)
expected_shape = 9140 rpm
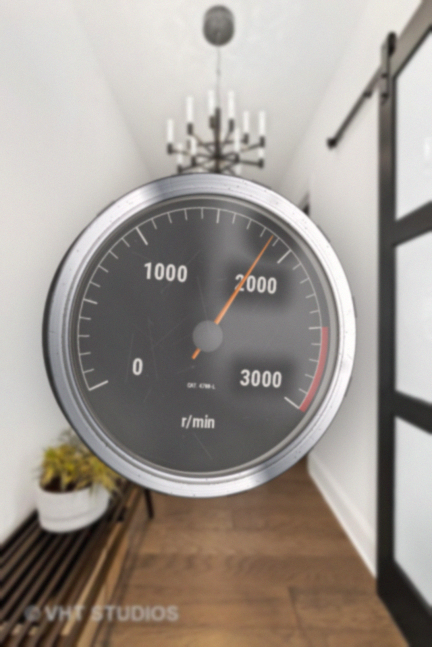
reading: 1850 rpm
